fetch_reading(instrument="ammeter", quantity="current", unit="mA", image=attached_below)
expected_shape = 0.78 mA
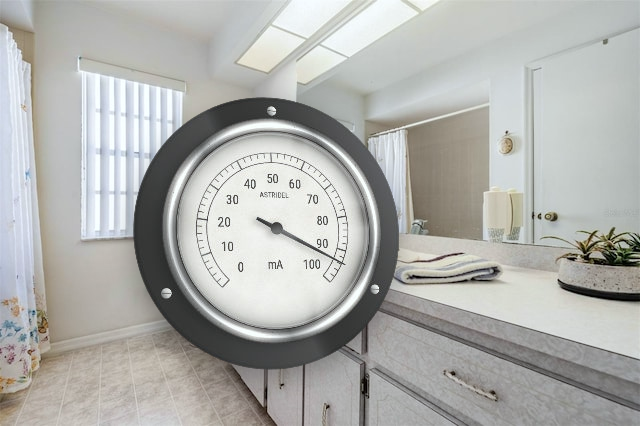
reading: 94 mA
